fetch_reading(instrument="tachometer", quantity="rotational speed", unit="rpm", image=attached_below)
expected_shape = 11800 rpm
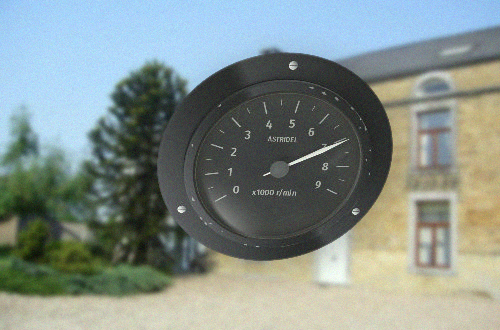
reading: 7000 rpm
